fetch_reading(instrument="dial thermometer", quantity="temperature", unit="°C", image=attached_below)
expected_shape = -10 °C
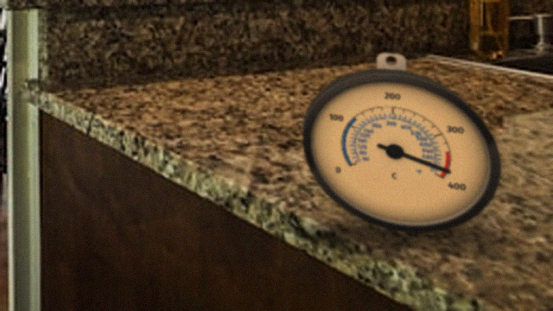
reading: 380 °C
